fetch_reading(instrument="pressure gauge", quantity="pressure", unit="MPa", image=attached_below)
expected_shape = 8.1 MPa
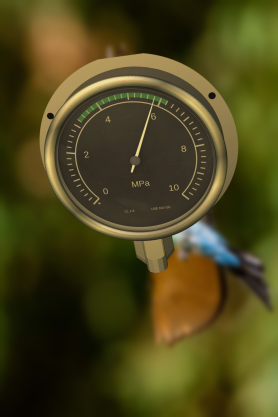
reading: 5.8 MPa
